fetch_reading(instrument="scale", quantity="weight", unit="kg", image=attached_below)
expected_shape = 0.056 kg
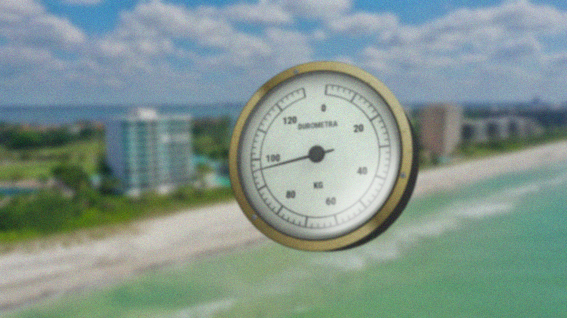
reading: 96 kg
